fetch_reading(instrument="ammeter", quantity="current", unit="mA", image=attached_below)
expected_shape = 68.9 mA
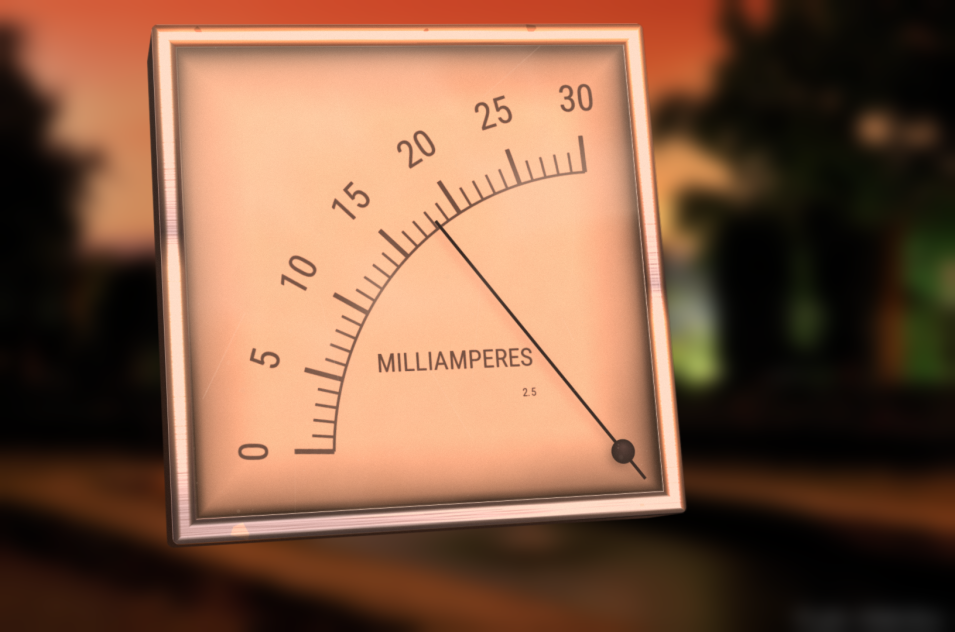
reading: 18 mA
